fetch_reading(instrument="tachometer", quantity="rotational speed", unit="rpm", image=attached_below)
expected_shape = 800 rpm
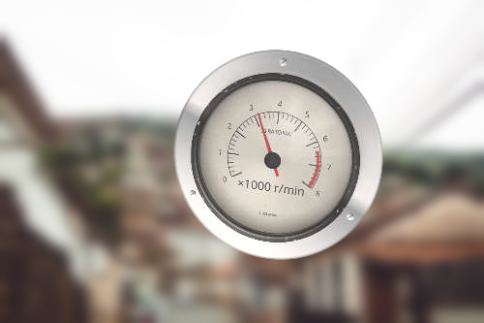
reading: 3200 rpm
